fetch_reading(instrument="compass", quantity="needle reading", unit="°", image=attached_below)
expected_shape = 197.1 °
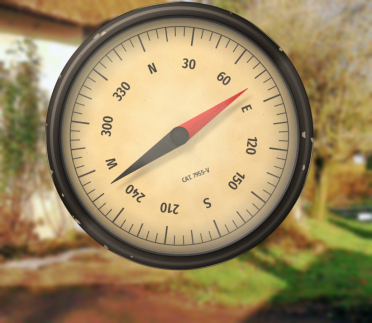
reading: 77.5 °
